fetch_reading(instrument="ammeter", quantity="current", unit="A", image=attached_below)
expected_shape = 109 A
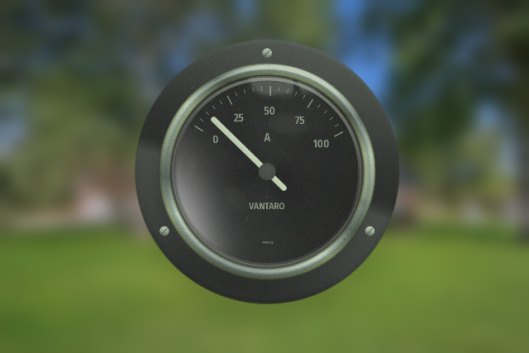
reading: 10 A
